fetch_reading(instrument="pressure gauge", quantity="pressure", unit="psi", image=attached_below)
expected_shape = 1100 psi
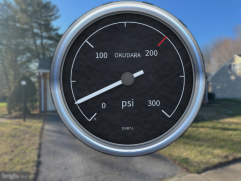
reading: 25 psi
